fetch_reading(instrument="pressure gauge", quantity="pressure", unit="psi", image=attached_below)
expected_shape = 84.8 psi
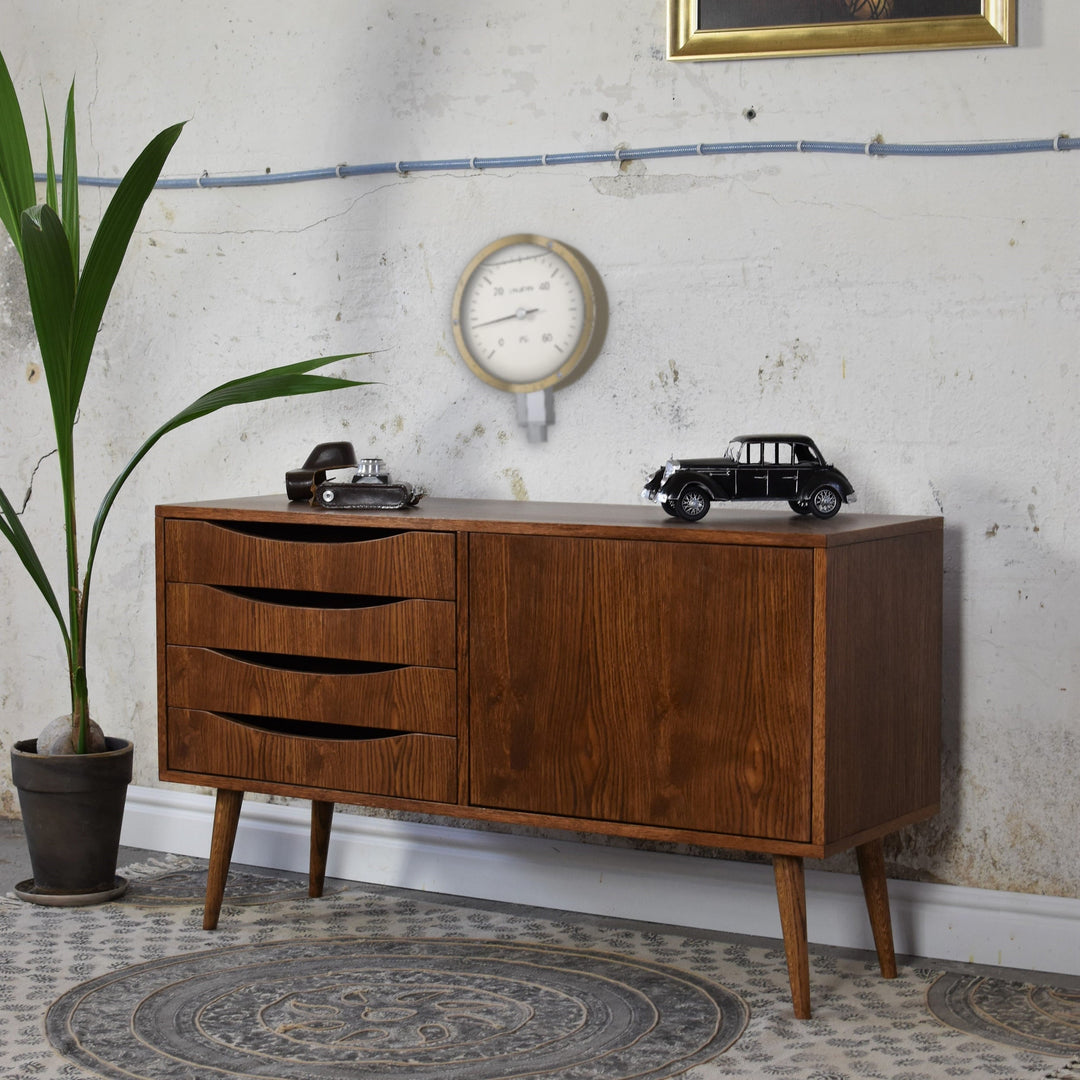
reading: 8 psi
